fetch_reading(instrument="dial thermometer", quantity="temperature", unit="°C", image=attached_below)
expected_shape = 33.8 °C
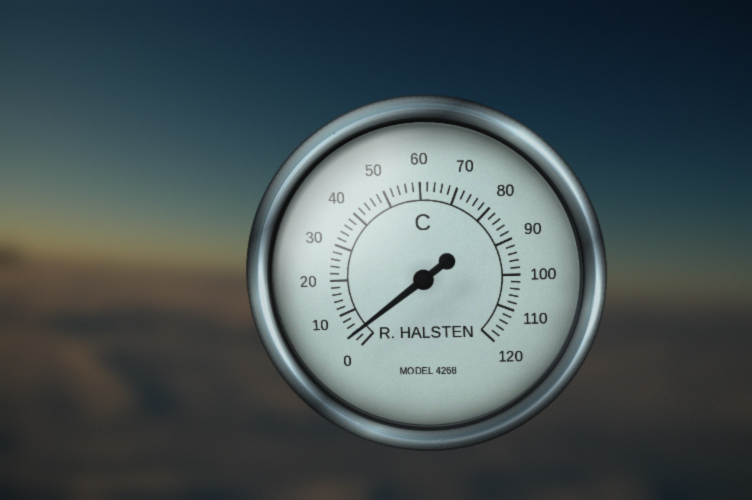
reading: 4 °C
